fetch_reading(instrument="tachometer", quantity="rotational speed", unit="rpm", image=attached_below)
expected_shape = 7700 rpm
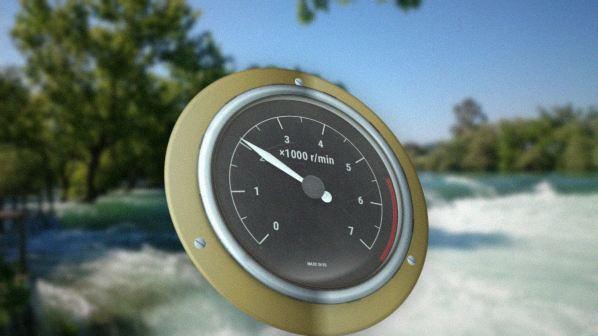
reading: 2000 rpm
